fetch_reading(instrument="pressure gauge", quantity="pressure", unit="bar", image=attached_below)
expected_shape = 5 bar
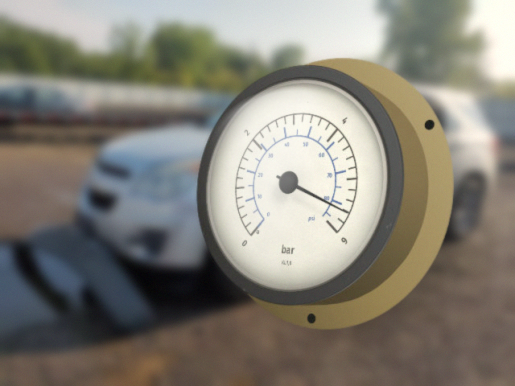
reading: 5.6 bar
